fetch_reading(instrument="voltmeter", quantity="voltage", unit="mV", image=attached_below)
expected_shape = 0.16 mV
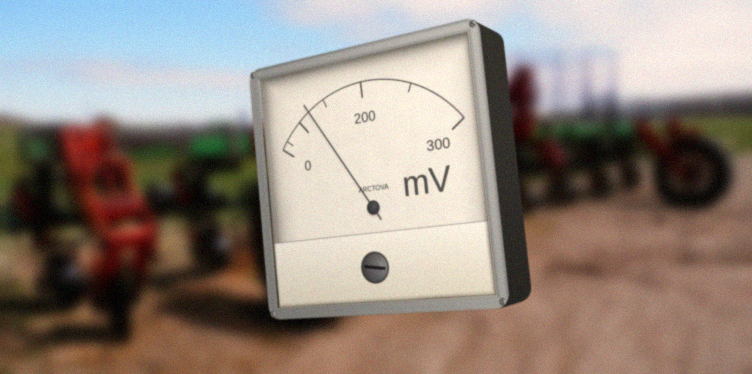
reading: 125 mV
